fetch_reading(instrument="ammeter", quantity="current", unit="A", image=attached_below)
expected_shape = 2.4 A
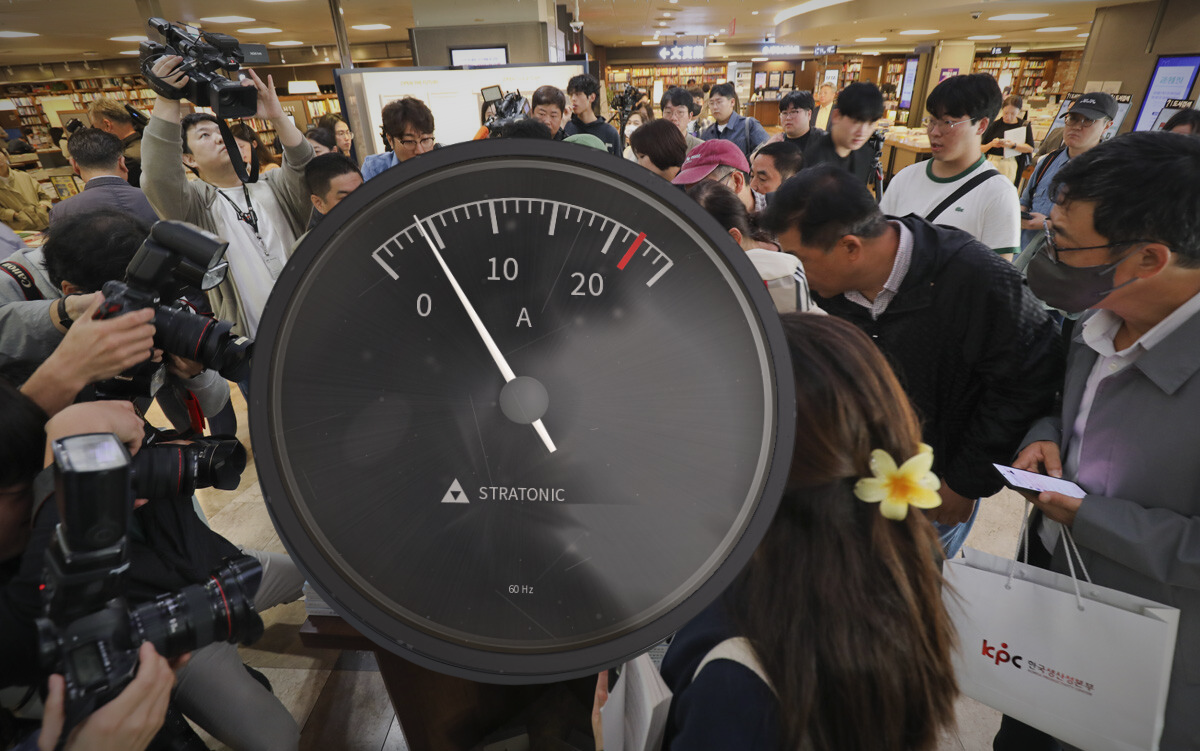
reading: 4 A
